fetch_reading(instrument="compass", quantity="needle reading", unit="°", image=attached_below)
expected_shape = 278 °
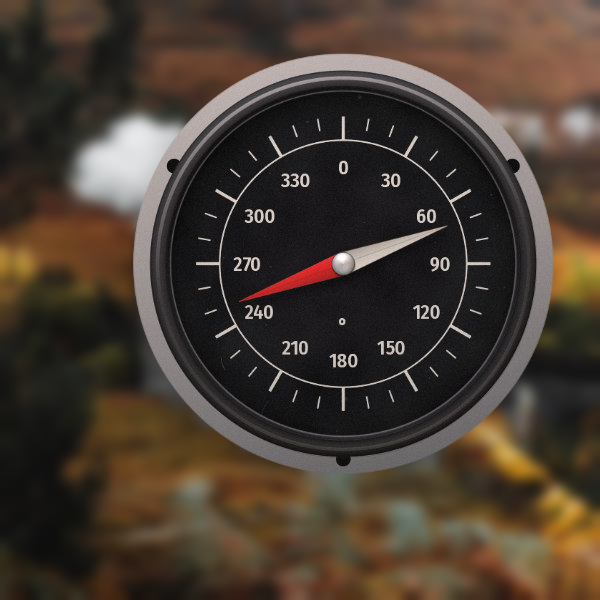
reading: 250 °
